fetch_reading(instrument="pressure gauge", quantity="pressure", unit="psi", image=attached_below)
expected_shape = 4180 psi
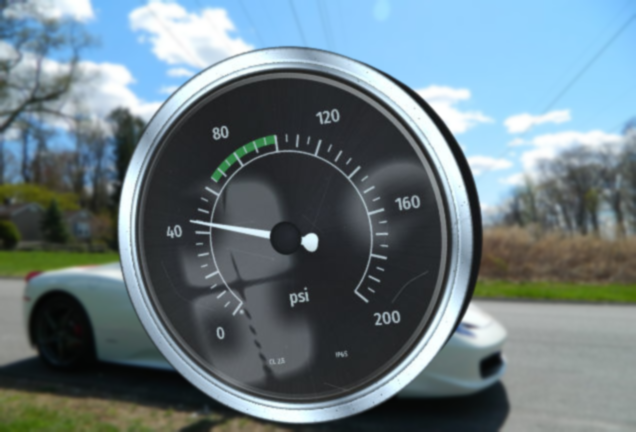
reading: 45 psi
